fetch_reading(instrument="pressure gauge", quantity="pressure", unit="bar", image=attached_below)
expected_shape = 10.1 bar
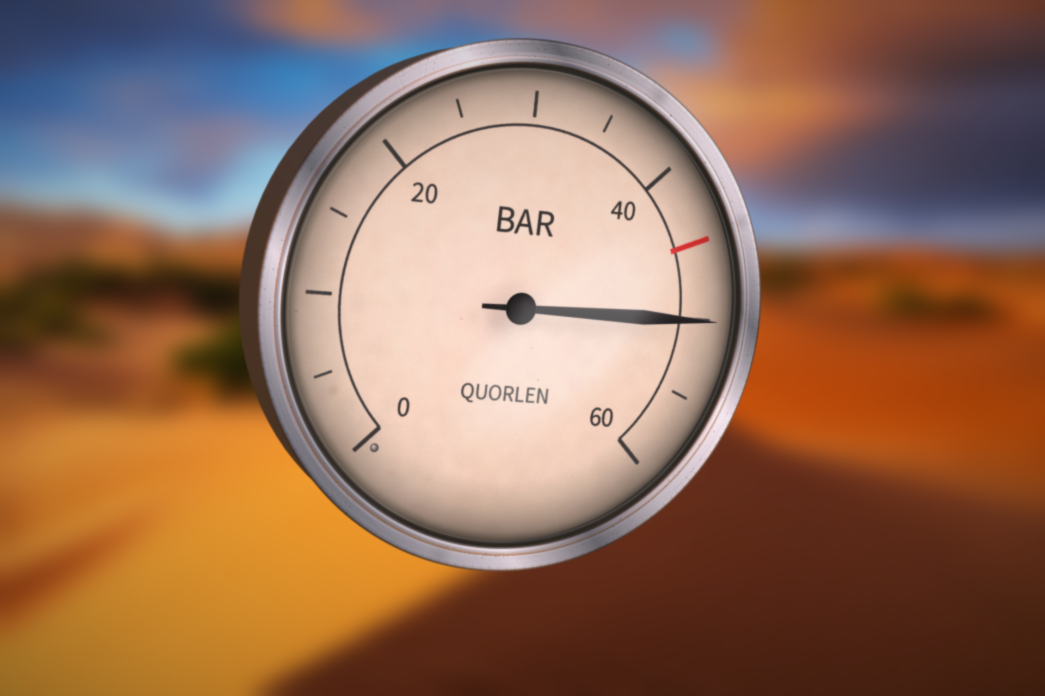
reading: 50 bar
